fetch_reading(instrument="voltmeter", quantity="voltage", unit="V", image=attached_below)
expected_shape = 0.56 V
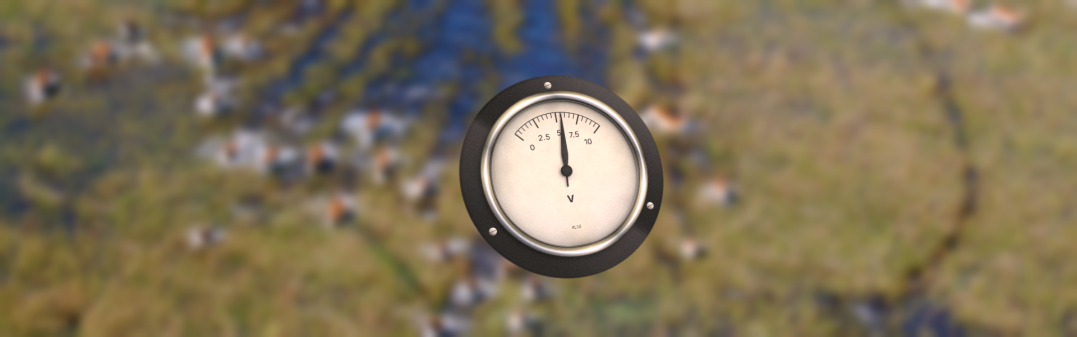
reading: 5.5 V
